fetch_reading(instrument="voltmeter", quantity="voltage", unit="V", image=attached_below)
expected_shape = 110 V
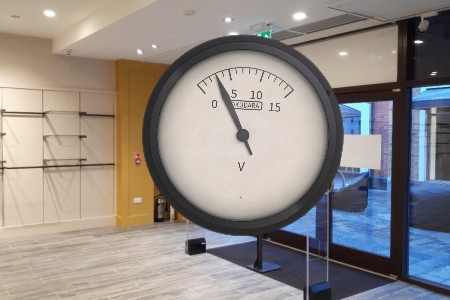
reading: 3 V
